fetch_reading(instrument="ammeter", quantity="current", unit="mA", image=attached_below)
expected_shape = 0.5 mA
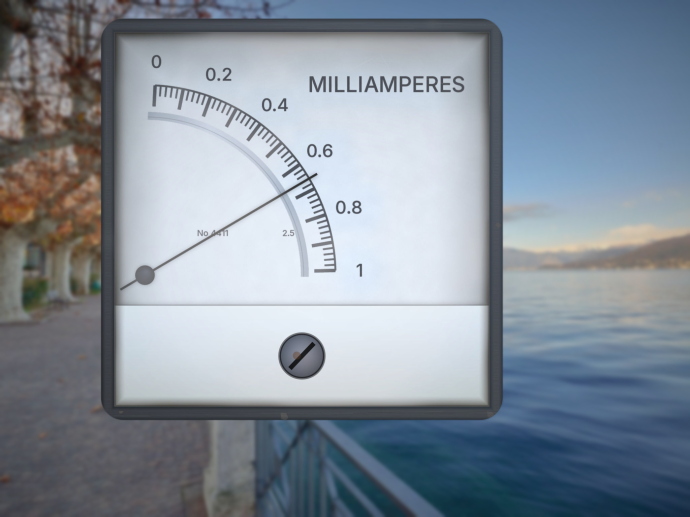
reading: 0.66 mA
